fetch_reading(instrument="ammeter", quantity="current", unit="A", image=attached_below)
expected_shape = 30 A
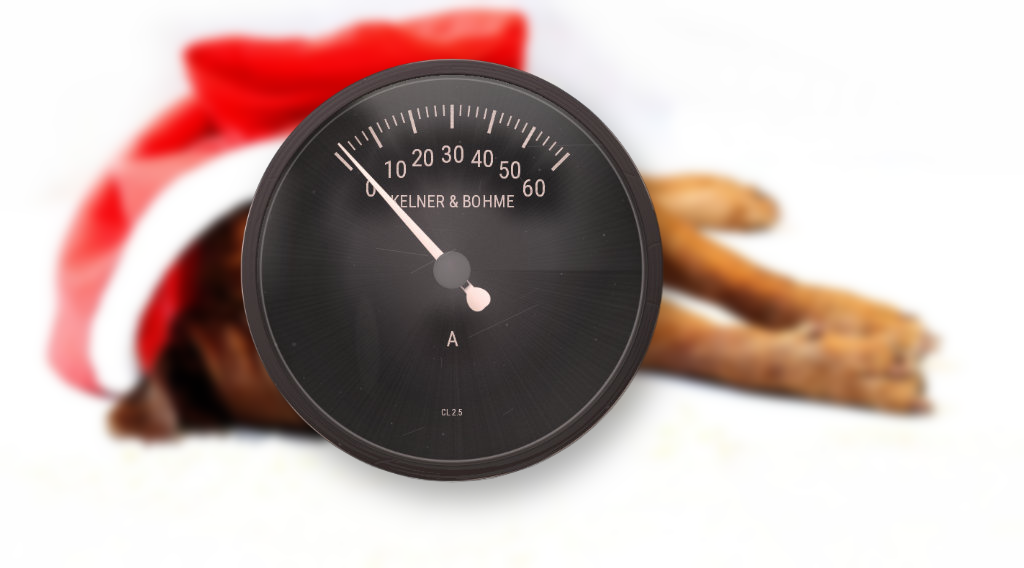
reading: 2 A
